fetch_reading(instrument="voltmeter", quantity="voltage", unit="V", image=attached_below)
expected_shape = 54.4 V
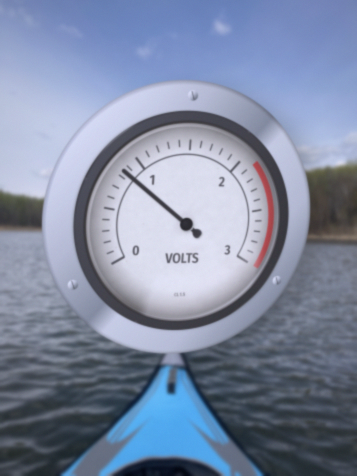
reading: 0.85 V
